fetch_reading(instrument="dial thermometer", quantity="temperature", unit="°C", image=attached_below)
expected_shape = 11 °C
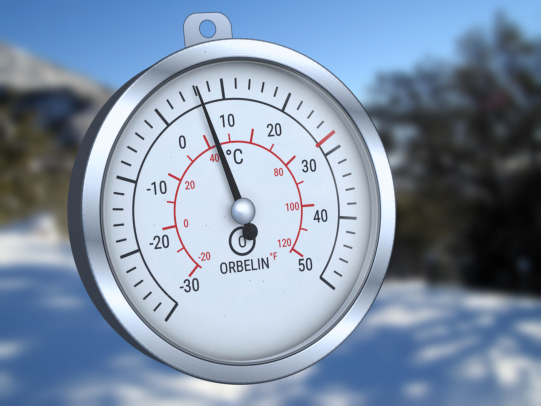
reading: 6 °C
